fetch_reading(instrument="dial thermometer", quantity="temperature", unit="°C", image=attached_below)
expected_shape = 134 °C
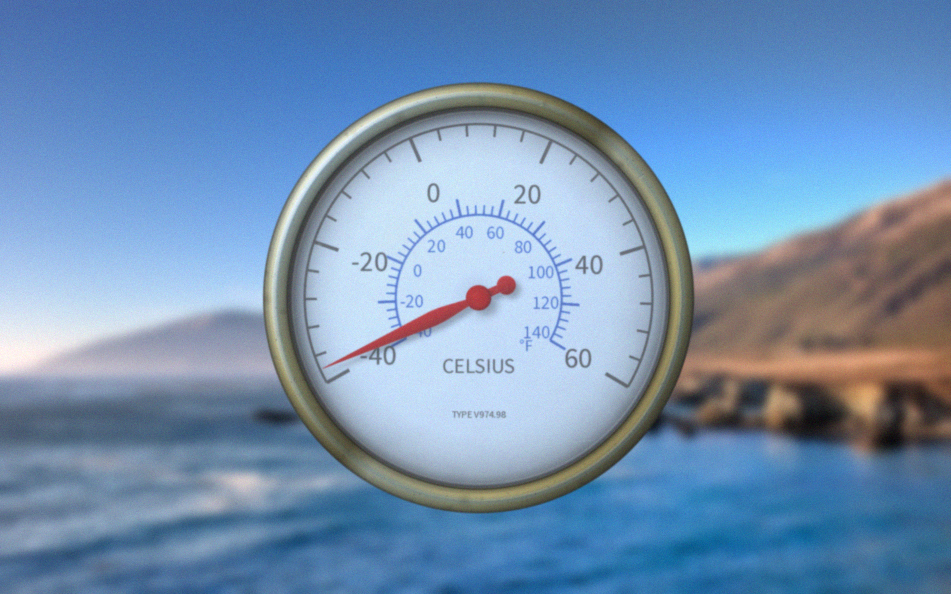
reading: -38 °C
